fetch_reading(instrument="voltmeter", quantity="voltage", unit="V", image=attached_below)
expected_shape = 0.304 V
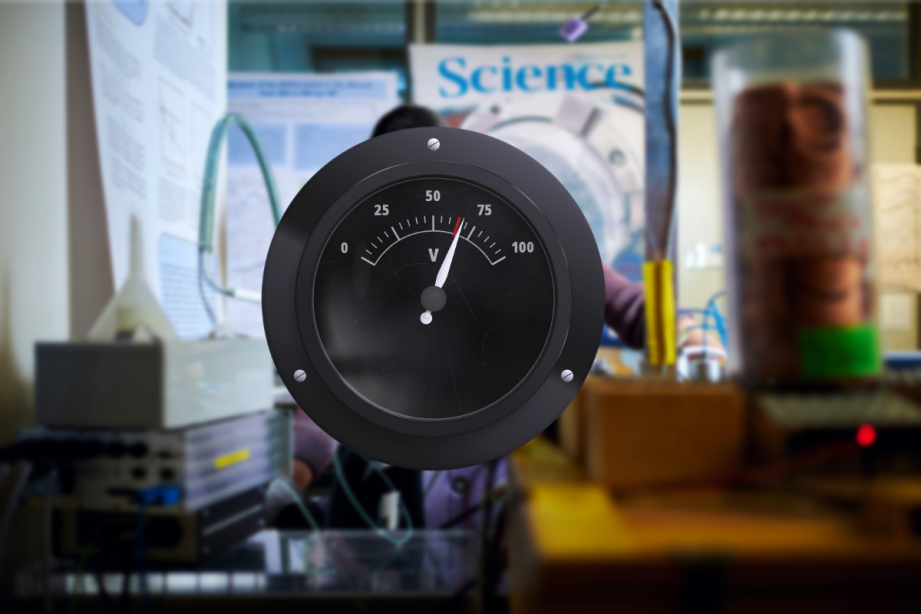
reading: 67.5 V
